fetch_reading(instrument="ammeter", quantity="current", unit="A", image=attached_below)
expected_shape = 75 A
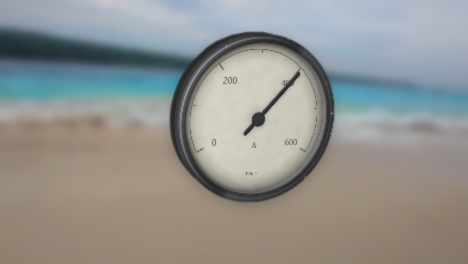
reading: 400 A
